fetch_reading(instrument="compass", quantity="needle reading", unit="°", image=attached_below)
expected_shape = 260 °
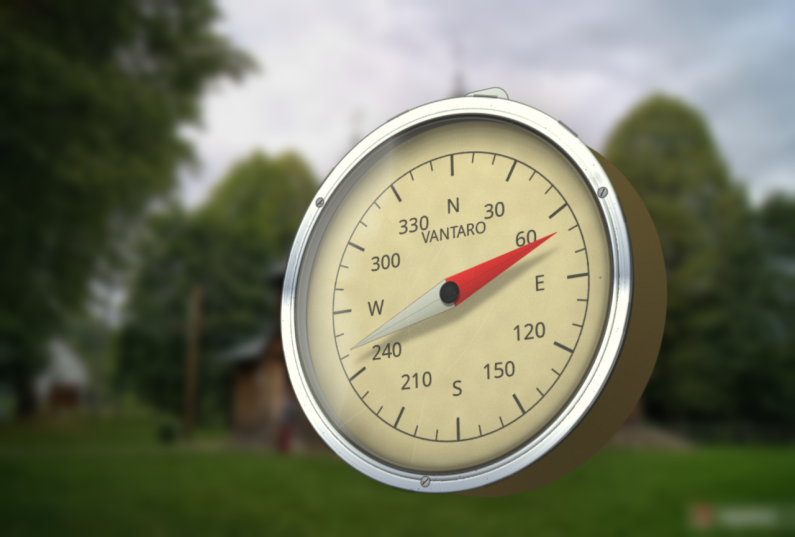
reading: 70 °
